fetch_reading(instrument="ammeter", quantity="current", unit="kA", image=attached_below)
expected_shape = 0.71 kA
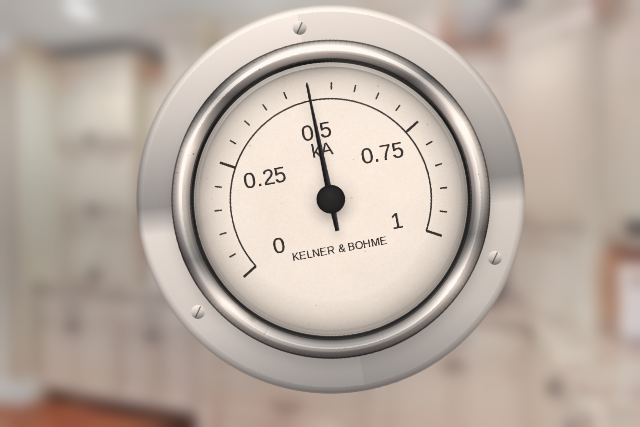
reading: 0.5 kA
